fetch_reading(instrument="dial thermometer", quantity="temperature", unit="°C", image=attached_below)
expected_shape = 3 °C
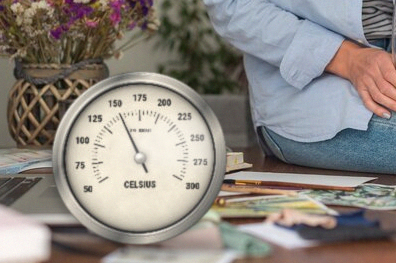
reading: 150 °C
